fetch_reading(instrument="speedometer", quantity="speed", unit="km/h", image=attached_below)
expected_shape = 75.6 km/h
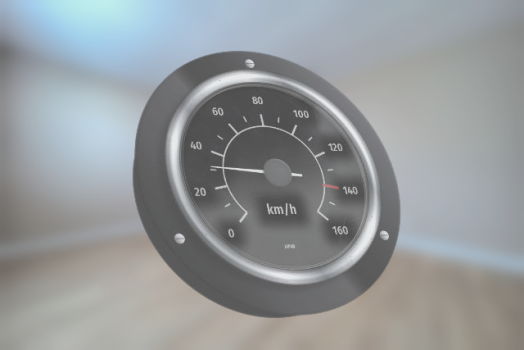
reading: 30 km/h
